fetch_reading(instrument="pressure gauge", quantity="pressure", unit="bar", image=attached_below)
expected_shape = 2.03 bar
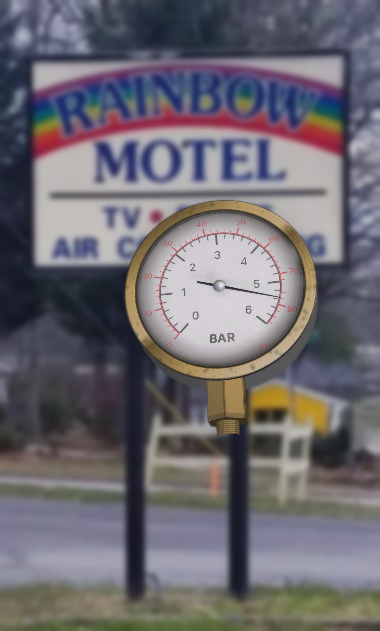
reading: 5.4 bar
